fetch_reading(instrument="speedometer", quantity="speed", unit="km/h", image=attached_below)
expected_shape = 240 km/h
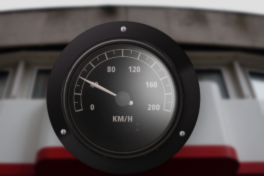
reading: 40 km/h
